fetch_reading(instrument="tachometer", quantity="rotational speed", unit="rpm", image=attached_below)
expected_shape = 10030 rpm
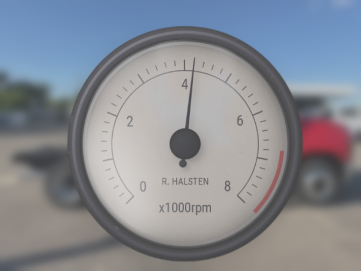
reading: 4200 rpm
